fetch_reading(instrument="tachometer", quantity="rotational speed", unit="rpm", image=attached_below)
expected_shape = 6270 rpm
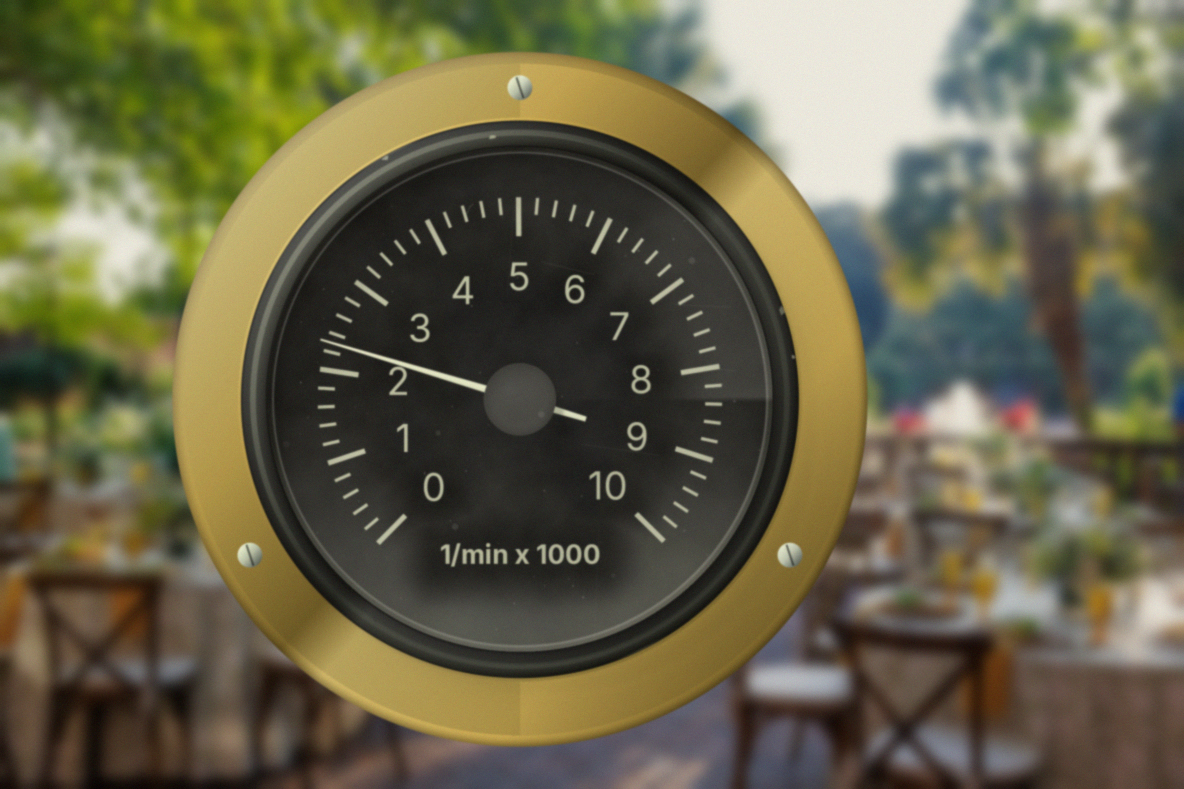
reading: 2300 rpm
